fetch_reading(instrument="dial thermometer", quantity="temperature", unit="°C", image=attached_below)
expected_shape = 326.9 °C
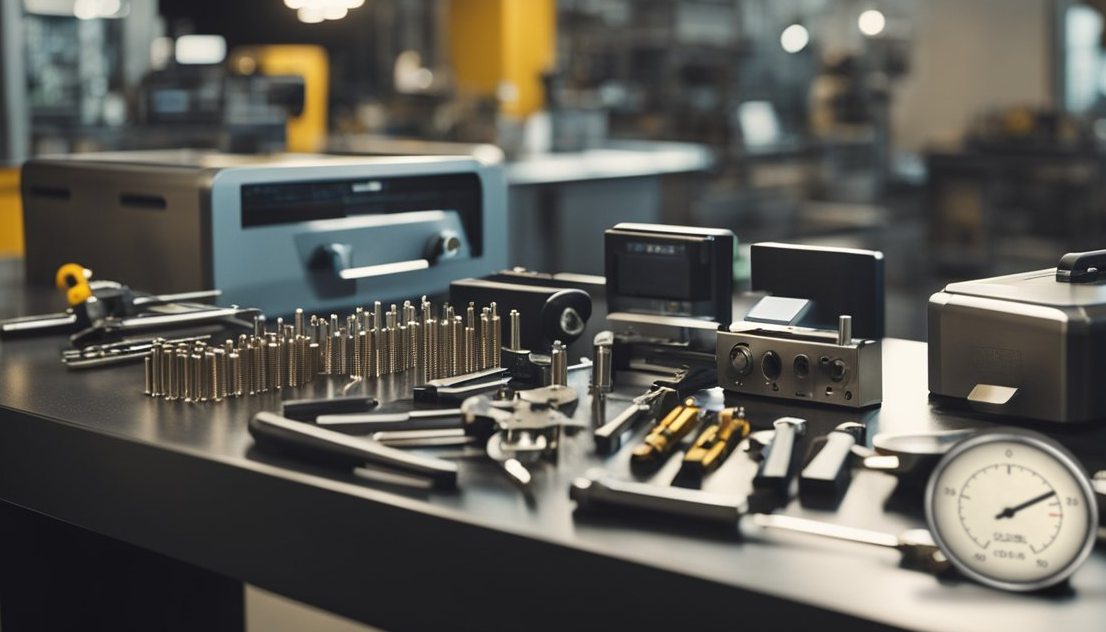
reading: 20 °C
